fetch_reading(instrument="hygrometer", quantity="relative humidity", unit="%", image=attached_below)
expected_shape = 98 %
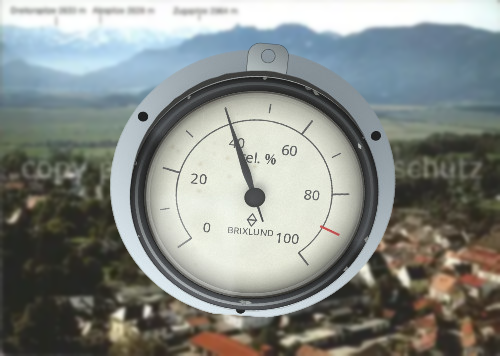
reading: 40 %
